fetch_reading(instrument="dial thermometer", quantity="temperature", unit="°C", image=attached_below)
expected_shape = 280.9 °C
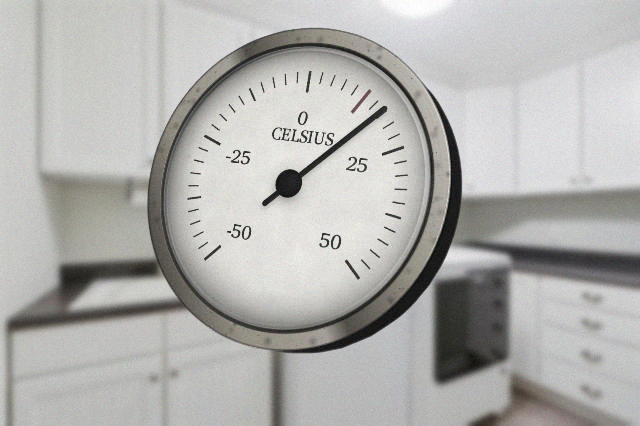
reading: 17.5 °C
